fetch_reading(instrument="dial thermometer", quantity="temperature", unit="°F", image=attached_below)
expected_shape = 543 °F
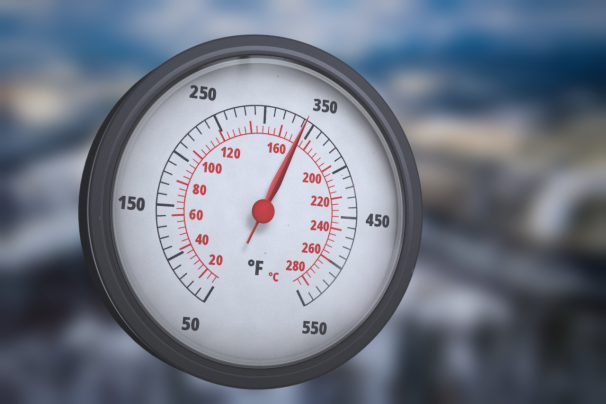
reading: 340 °F
